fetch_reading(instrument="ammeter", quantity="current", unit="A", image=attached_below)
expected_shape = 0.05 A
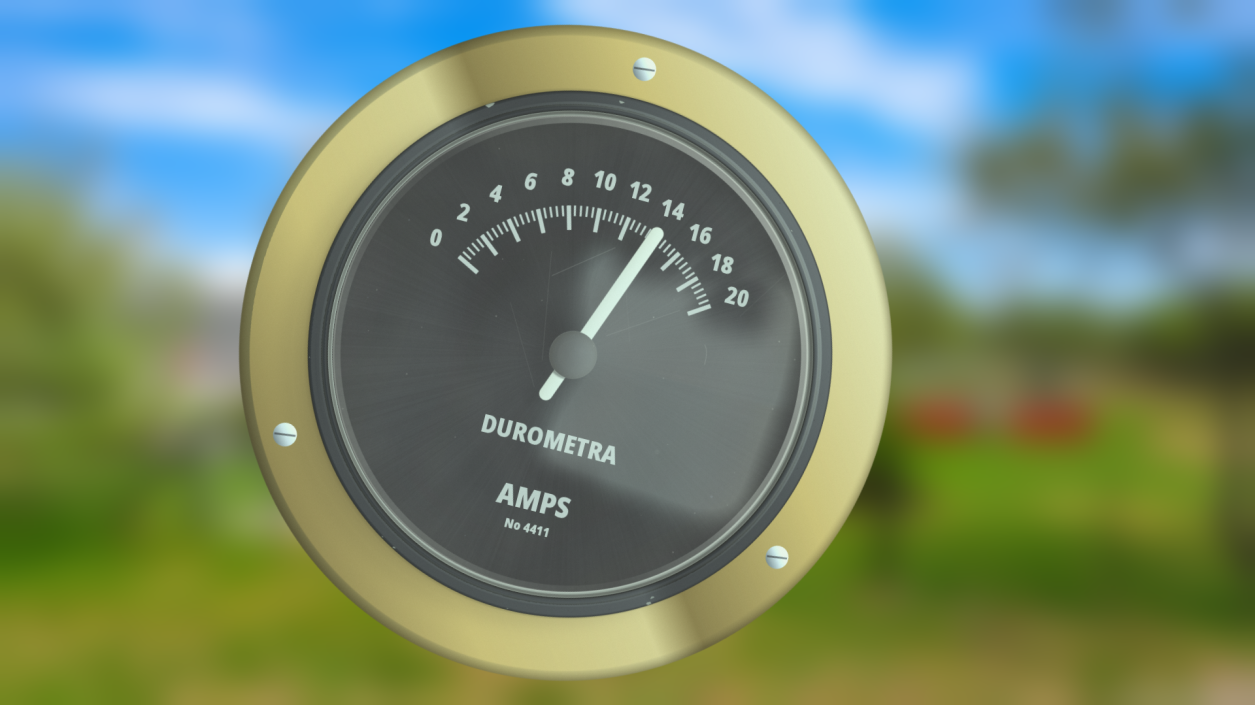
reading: 14 A
